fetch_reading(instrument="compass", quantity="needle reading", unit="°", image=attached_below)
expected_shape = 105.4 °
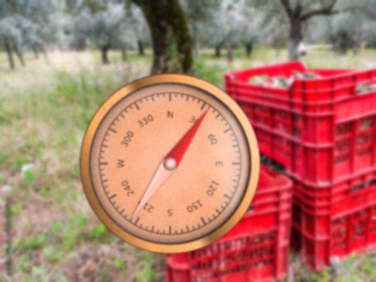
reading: 35 °
